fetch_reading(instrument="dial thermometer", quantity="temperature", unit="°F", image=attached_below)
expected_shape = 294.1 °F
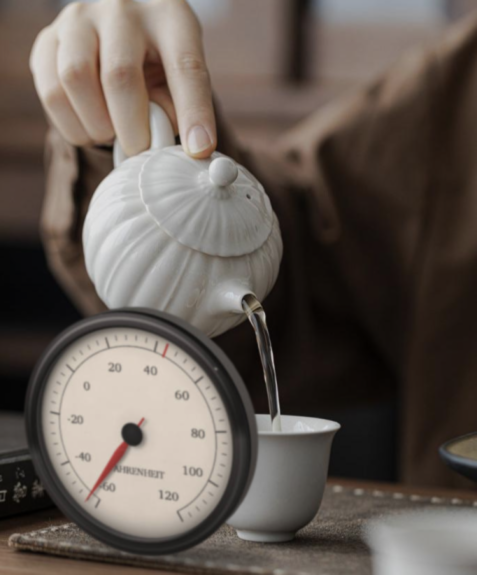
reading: -56 °F
